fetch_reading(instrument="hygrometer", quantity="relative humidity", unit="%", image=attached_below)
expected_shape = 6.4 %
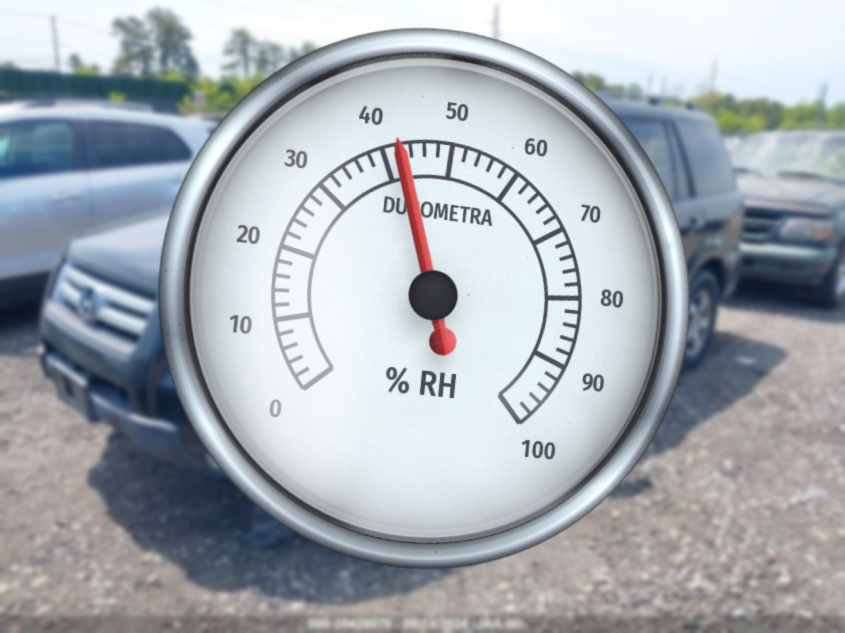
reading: 42 %
